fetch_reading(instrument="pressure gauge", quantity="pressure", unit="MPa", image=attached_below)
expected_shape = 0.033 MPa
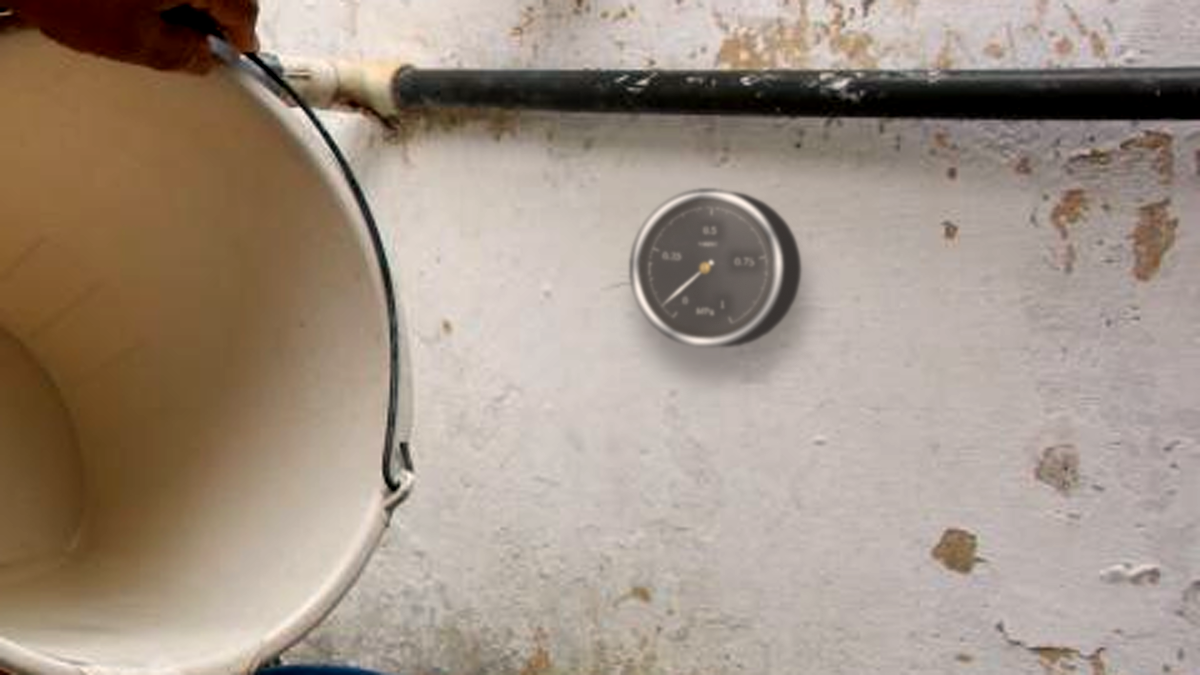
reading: 0.05 MPa
